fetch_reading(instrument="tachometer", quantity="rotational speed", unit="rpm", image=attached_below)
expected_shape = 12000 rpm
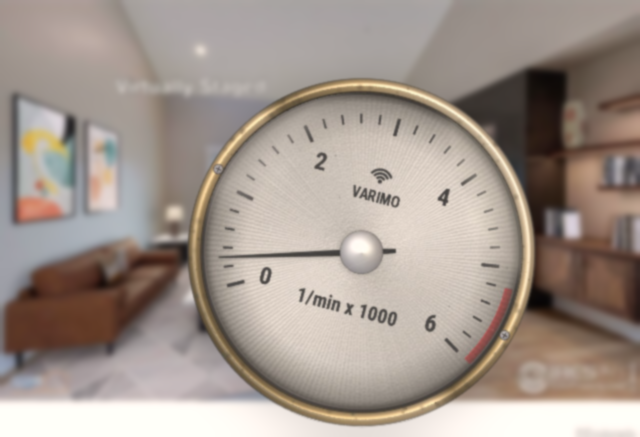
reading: 300 rpm
